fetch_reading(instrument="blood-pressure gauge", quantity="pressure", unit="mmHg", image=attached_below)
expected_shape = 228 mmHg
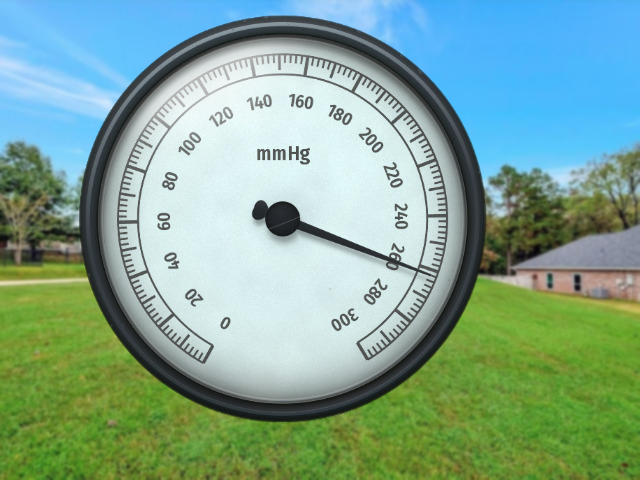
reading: 262 mmHg
